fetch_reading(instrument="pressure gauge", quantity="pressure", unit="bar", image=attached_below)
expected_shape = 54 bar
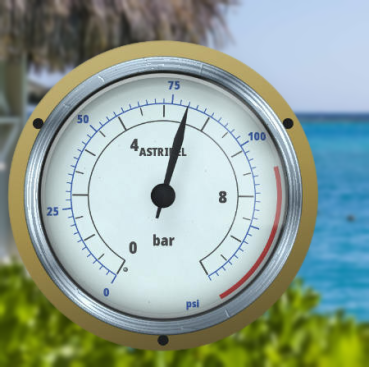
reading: 5.5 bar
